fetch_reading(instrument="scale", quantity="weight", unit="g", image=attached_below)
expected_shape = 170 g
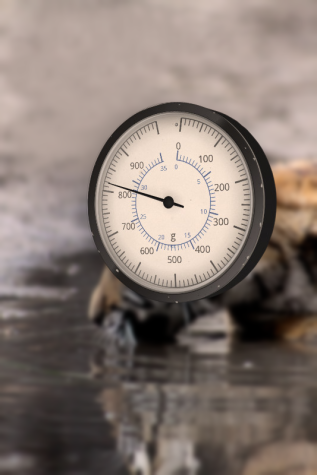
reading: 820 g
